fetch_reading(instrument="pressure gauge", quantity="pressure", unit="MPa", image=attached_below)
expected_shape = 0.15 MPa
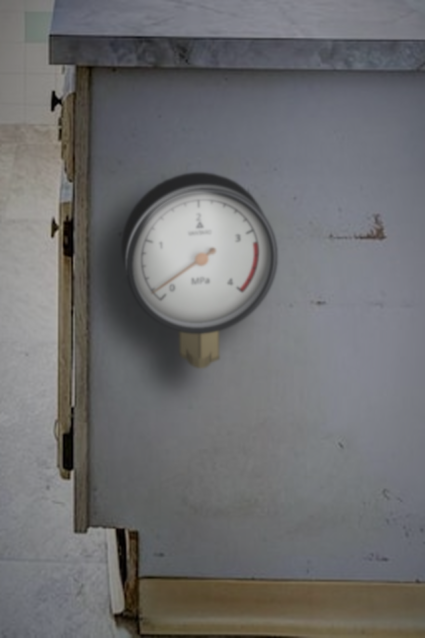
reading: 0.2 MPa
